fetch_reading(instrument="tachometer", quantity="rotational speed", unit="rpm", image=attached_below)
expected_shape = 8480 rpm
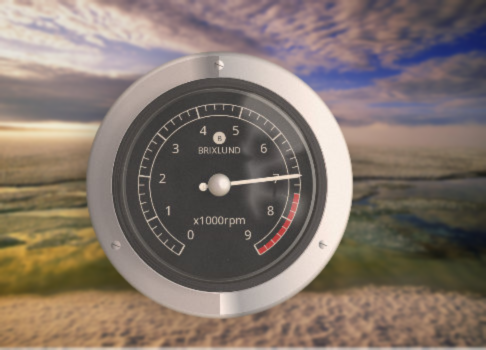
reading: 7000 rpm
